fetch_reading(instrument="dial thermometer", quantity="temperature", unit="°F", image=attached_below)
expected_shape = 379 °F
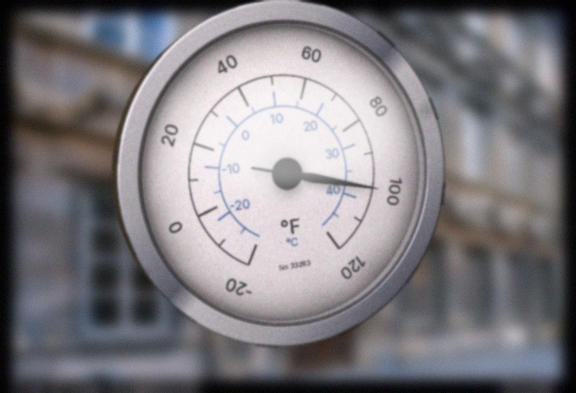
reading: 100 °F
